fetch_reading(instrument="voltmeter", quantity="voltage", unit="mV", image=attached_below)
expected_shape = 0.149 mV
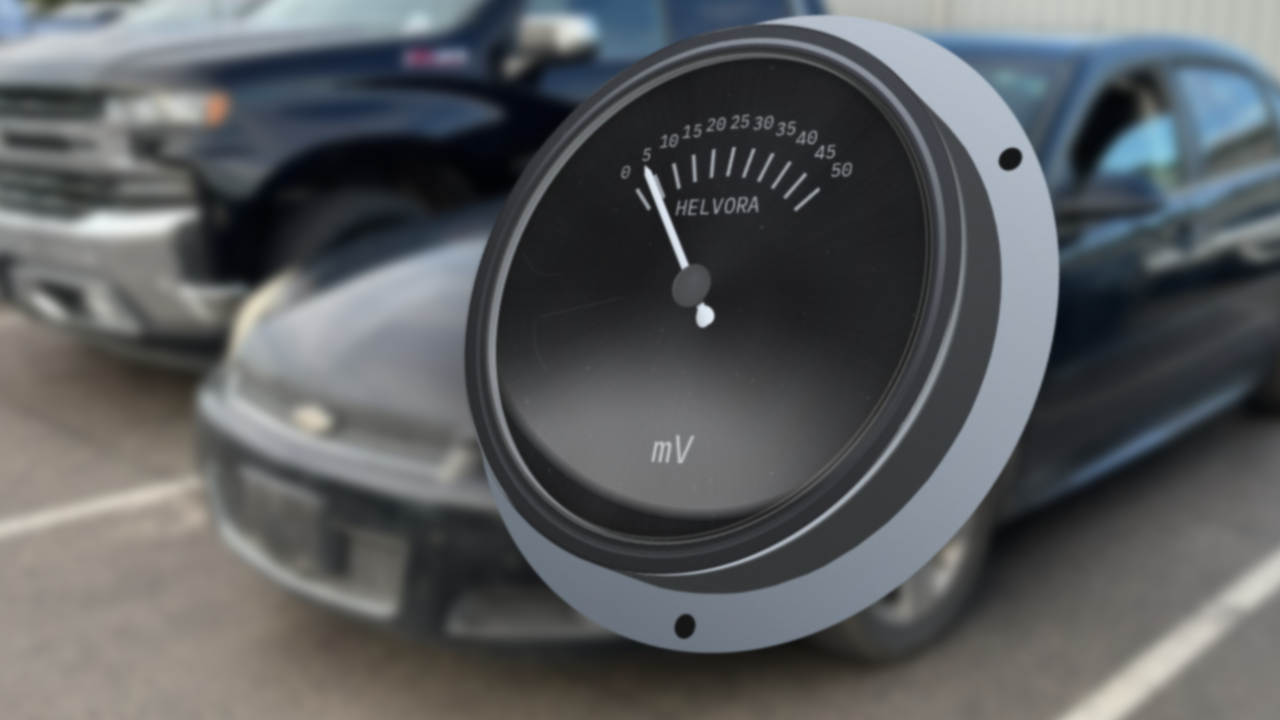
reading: 5 mV
